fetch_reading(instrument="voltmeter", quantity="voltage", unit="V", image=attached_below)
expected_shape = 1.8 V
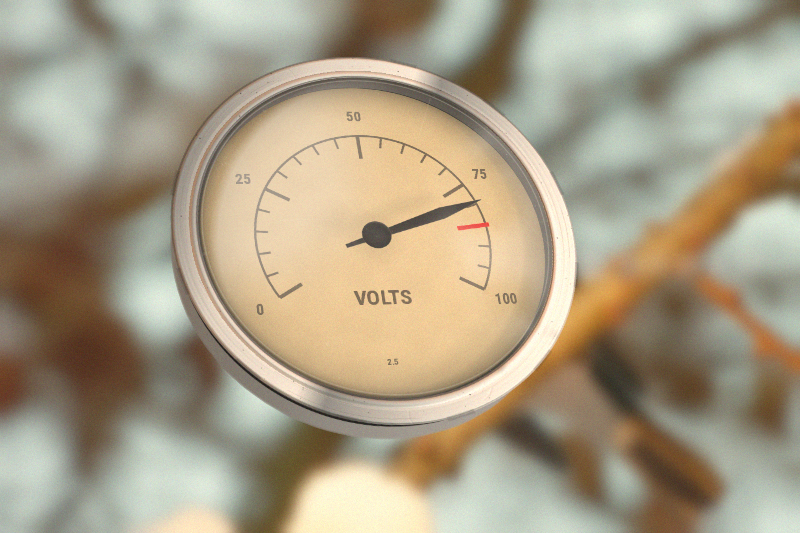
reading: 80 V
